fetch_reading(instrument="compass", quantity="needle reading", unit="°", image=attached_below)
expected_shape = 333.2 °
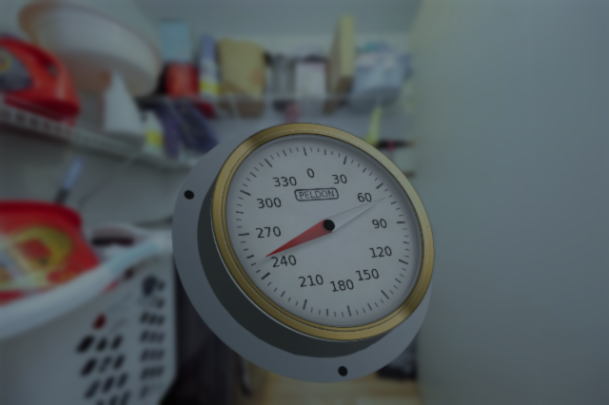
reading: 250 °
